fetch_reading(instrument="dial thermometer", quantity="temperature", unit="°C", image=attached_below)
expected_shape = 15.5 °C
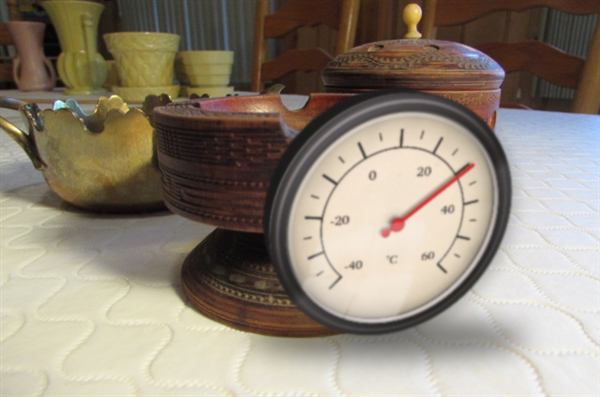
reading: 30 °C
